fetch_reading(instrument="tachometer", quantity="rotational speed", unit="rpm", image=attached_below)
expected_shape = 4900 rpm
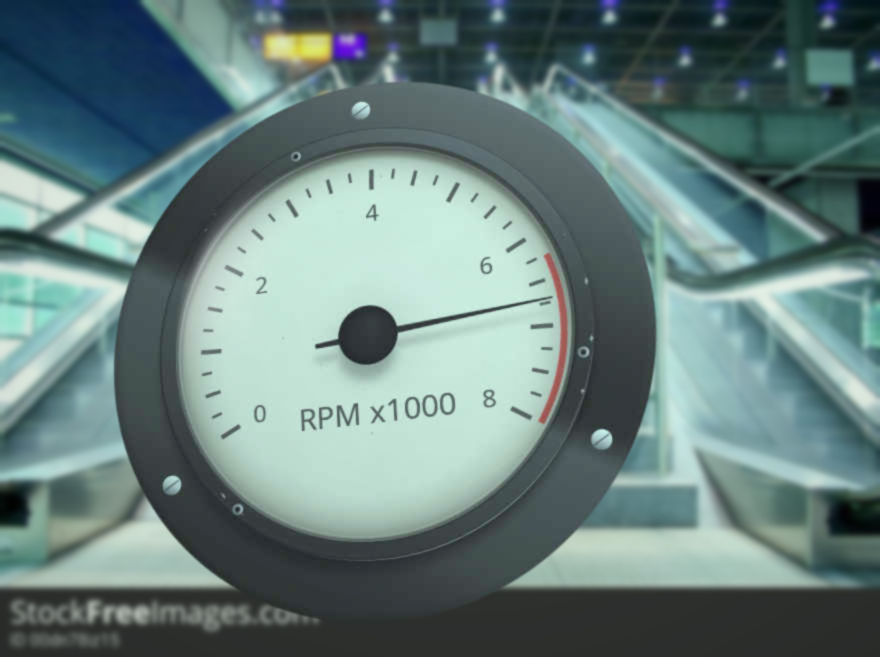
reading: 6750 rpm
